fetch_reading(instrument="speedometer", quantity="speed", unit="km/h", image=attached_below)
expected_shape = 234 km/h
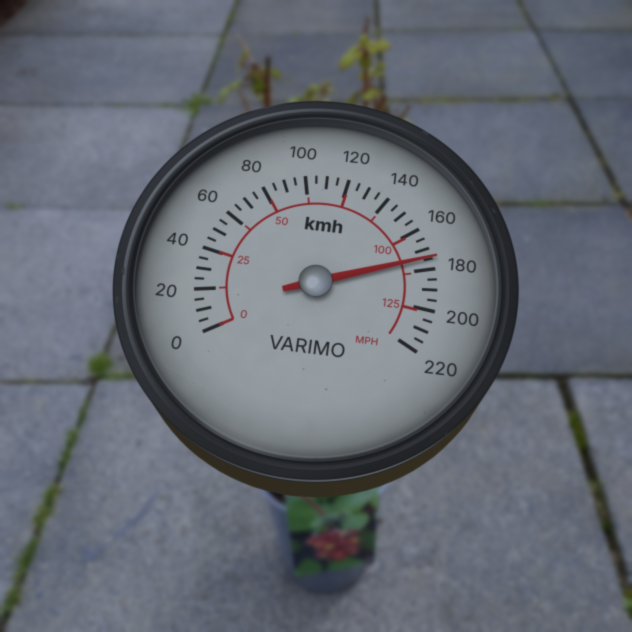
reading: 175 km/h
